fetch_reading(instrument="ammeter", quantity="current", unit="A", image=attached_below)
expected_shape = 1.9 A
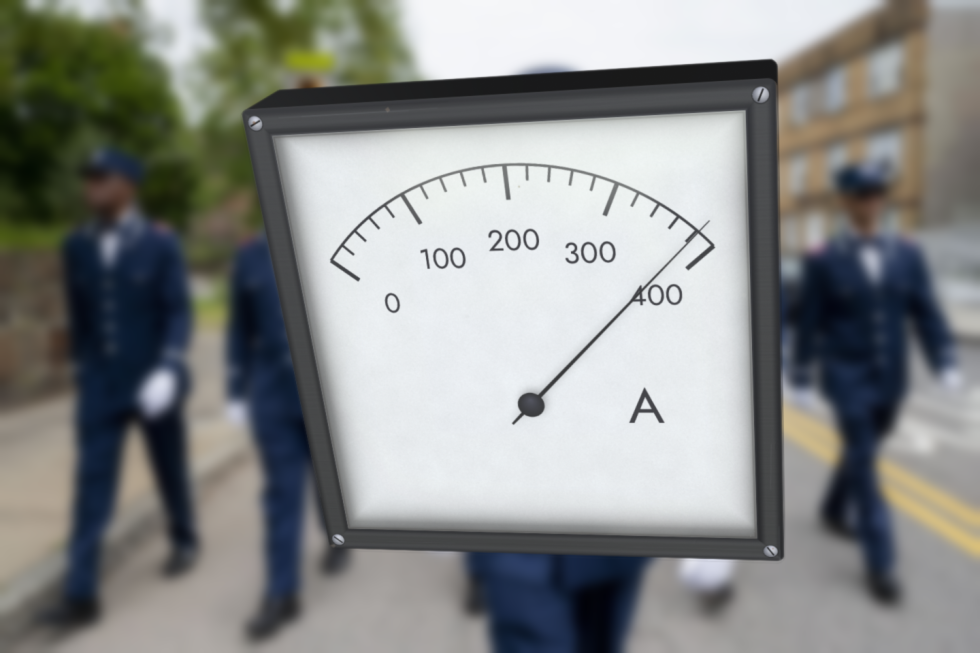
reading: 380 A
